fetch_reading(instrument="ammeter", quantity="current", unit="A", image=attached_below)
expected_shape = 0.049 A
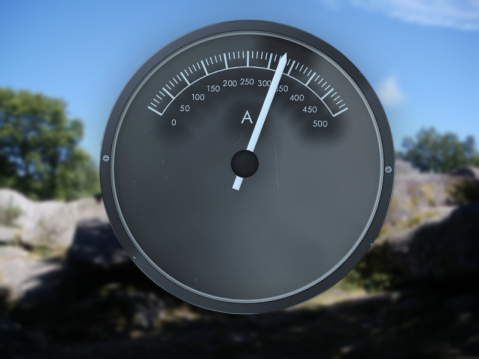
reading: 330 A
